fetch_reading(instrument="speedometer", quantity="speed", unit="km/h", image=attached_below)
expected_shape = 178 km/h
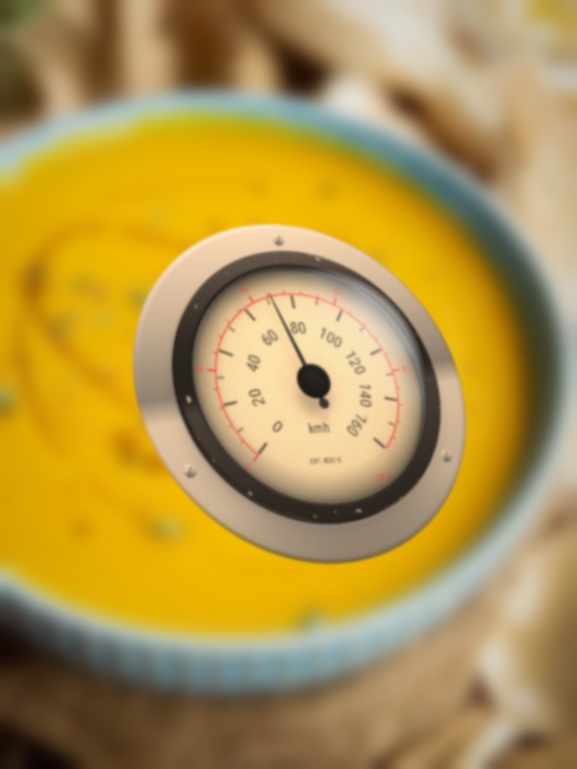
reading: 70 km/h
